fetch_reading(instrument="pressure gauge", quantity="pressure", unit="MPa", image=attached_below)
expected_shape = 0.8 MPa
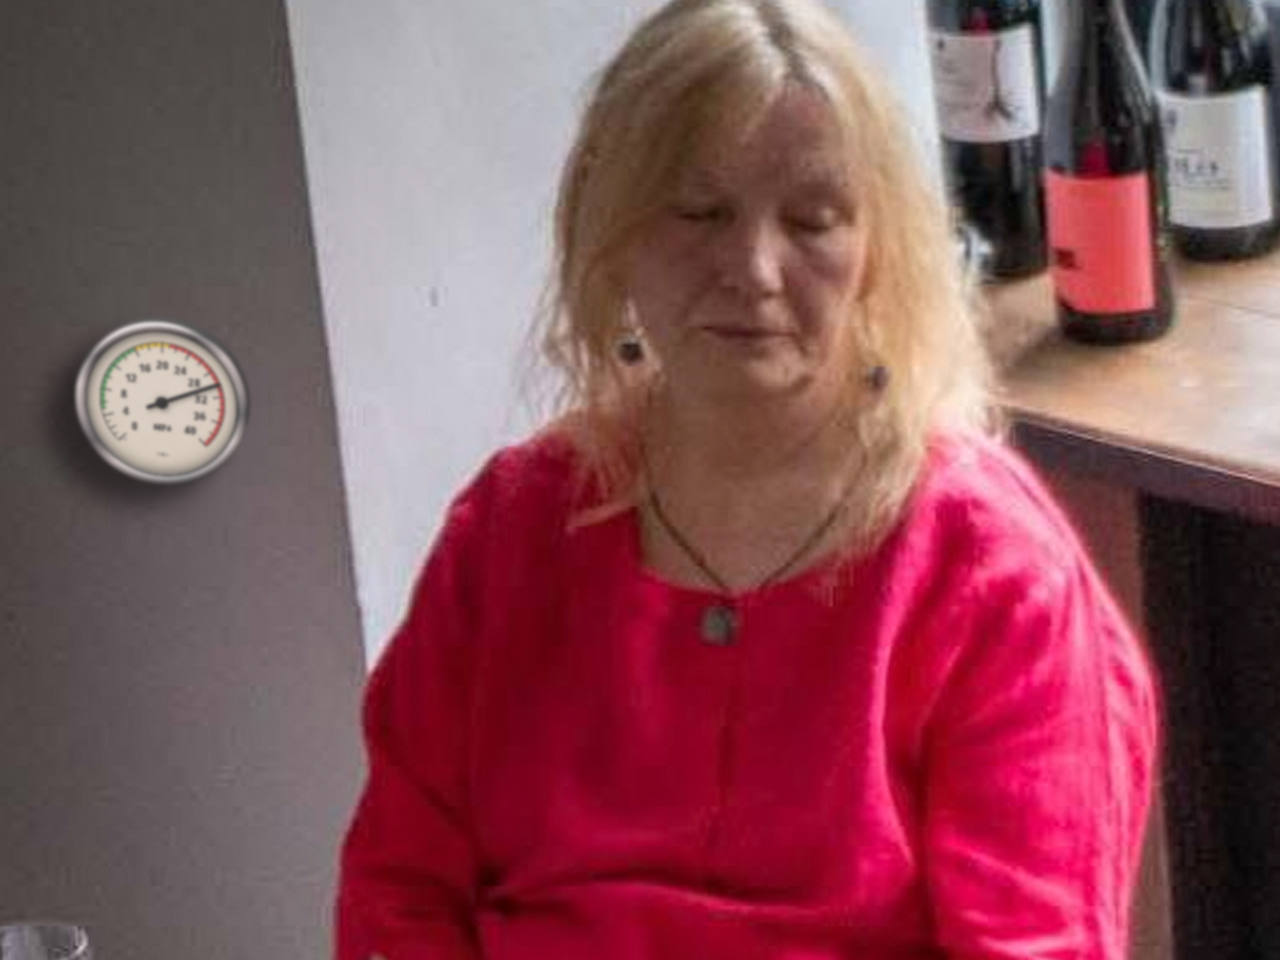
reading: 30 MPa
